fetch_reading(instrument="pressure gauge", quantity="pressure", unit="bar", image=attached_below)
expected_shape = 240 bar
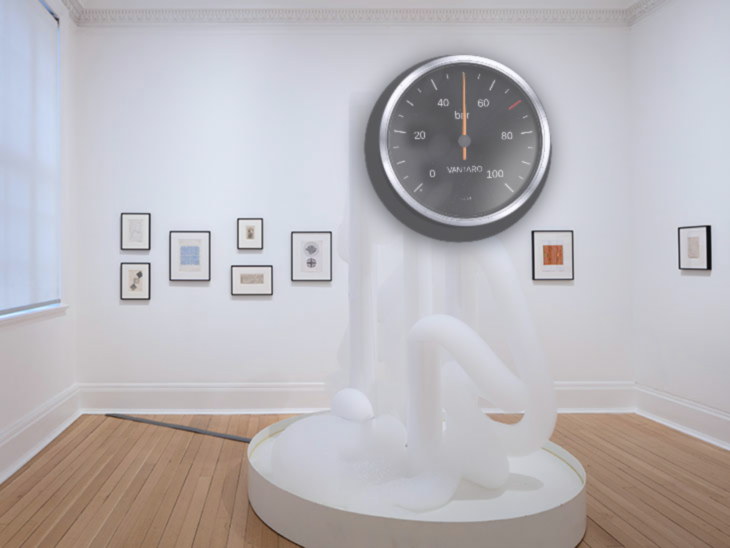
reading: 50 bar
